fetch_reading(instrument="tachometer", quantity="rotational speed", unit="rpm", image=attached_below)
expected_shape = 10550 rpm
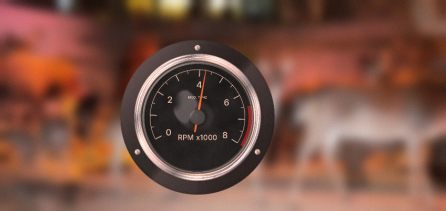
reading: 4250 rpm
